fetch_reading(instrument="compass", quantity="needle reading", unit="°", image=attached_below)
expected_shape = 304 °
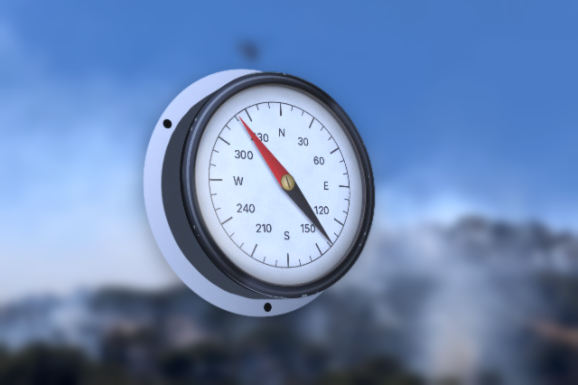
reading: 320 °
